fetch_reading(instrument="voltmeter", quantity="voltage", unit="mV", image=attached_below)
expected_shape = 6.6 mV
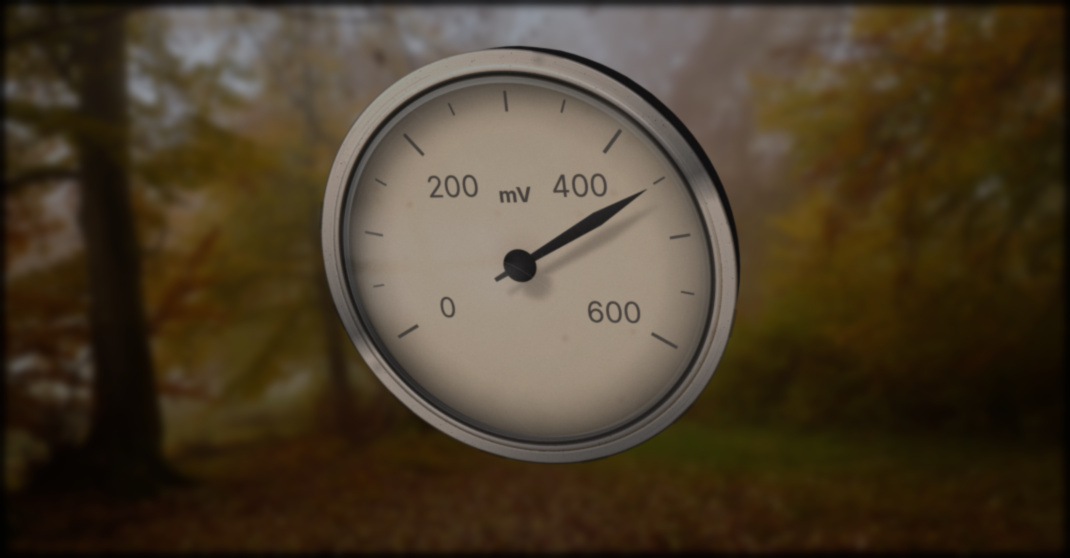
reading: 450 mV
